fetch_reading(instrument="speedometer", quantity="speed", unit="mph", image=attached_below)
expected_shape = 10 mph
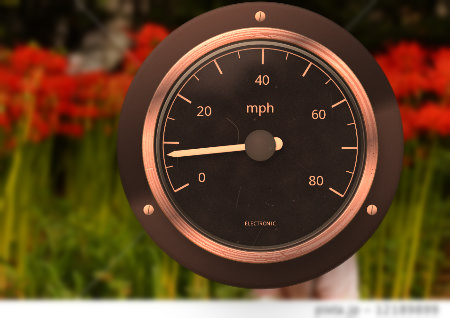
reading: 7.5 mph
